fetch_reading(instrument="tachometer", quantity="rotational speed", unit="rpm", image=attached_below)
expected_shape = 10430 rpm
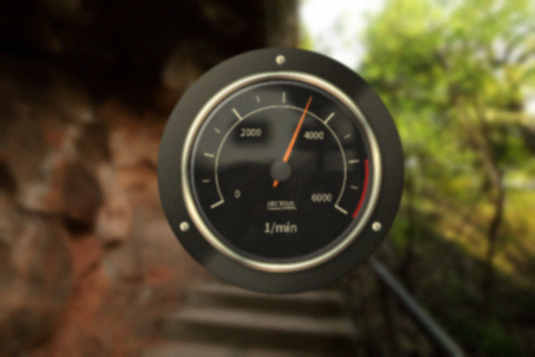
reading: 3500 rpm
